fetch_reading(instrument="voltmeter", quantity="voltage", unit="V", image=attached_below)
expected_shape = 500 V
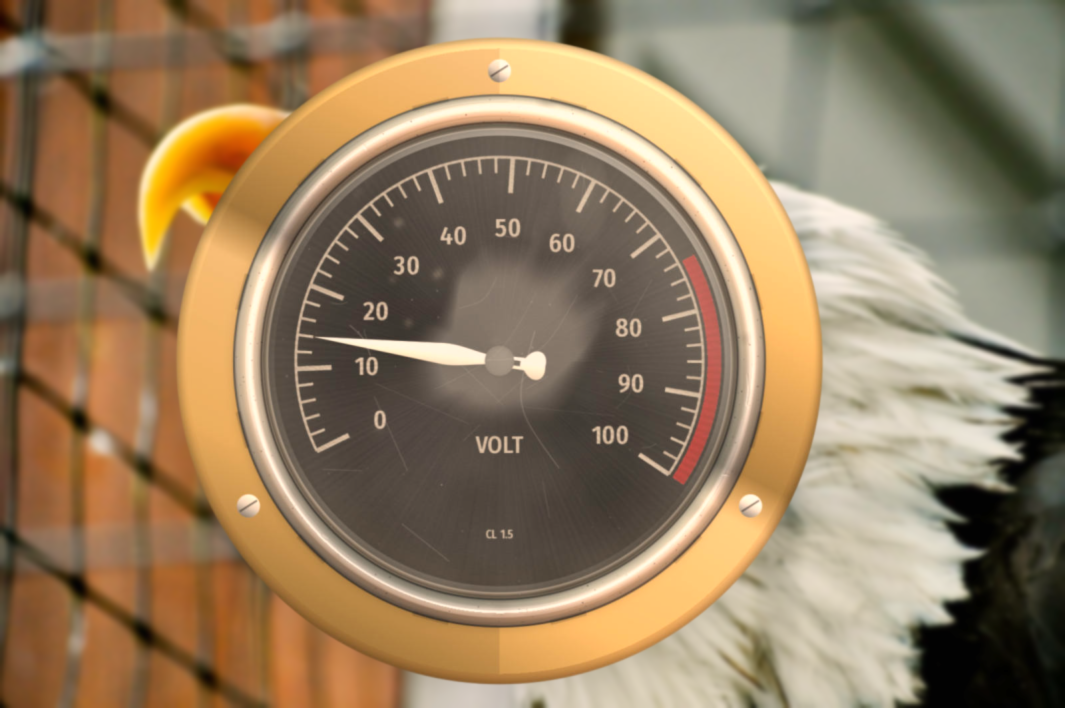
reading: 14 V
